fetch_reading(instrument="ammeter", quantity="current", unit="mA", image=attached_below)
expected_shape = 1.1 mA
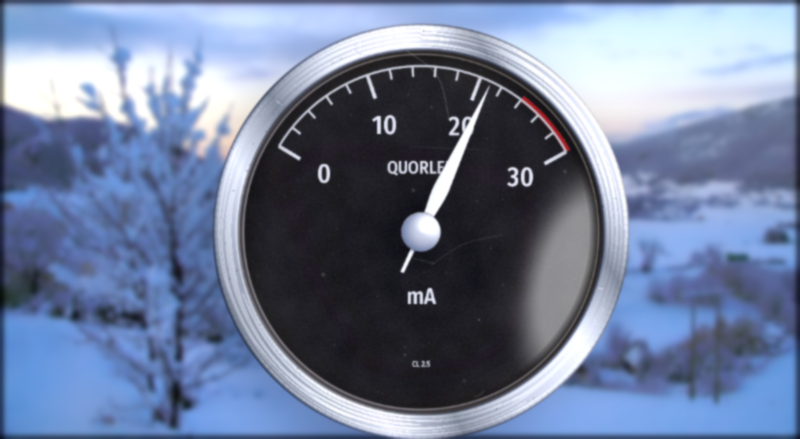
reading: 21 mA
